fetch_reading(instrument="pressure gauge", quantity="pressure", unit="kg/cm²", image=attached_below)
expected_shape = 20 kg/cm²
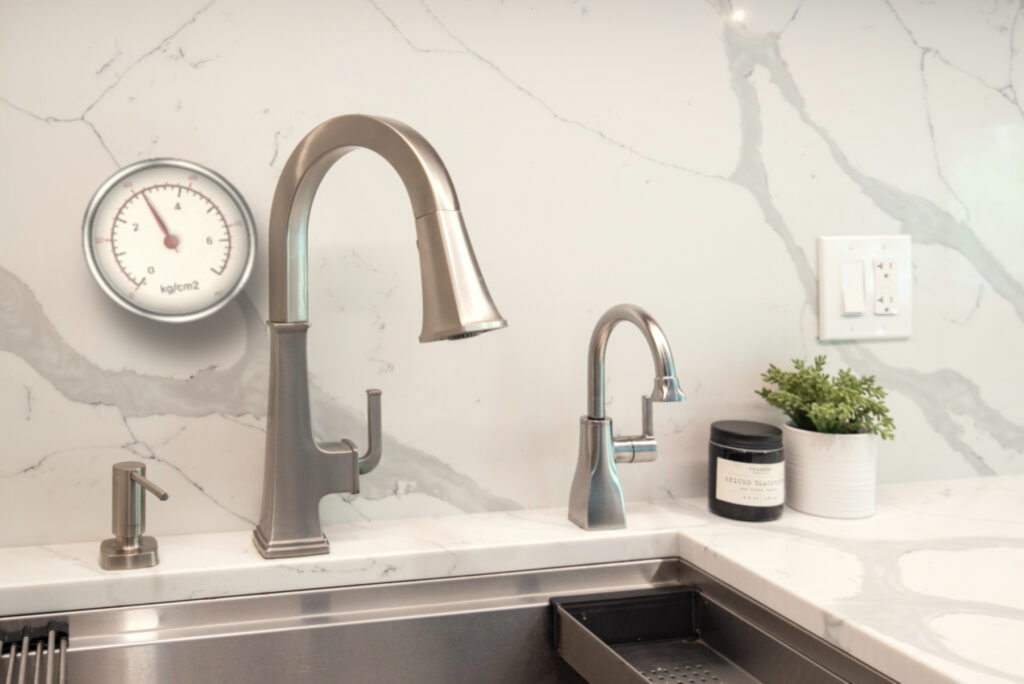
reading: 3 kg/cm²
